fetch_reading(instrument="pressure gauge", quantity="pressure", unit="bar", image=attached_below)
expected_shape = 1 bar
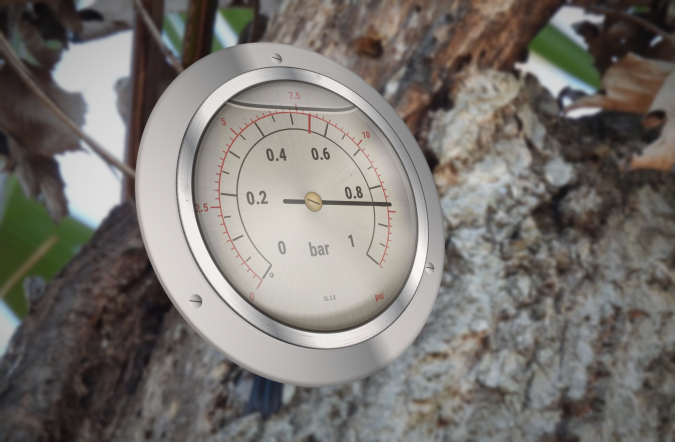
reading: 0.85 bar
